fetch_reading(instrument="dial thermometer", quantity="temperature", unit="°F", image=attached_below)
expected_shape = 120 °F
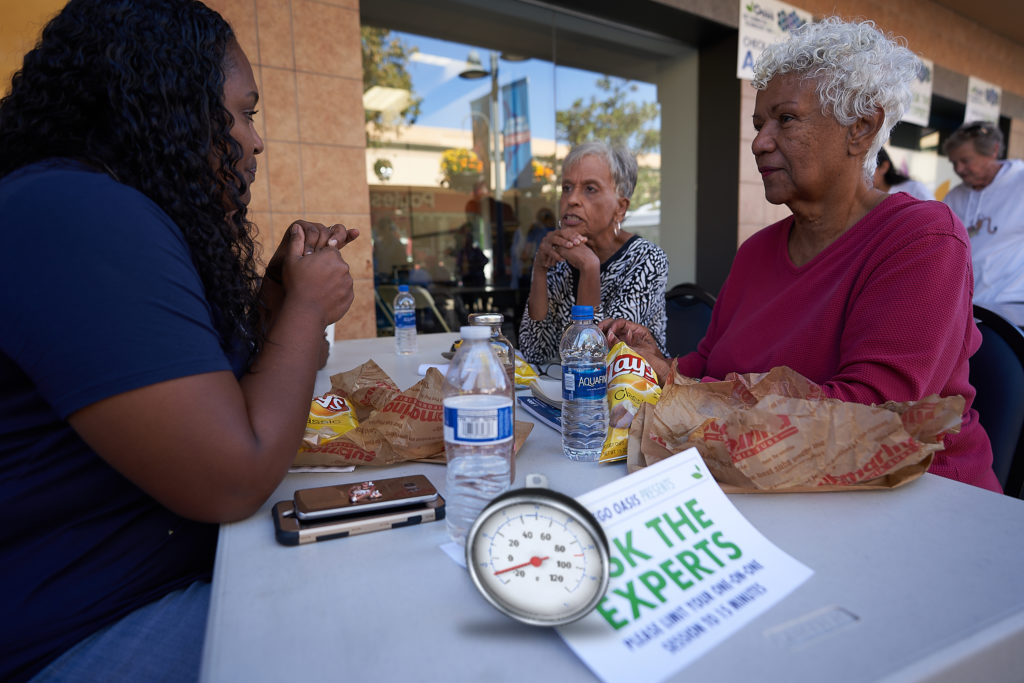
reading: -10 °F
